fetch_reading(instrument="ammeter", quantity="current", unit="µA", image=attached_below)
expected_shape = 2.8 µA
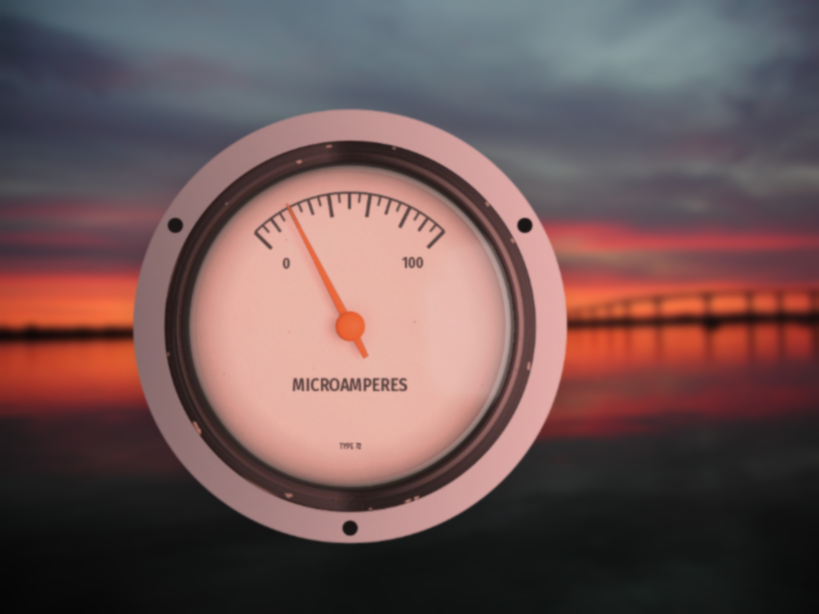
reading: 20 µA
